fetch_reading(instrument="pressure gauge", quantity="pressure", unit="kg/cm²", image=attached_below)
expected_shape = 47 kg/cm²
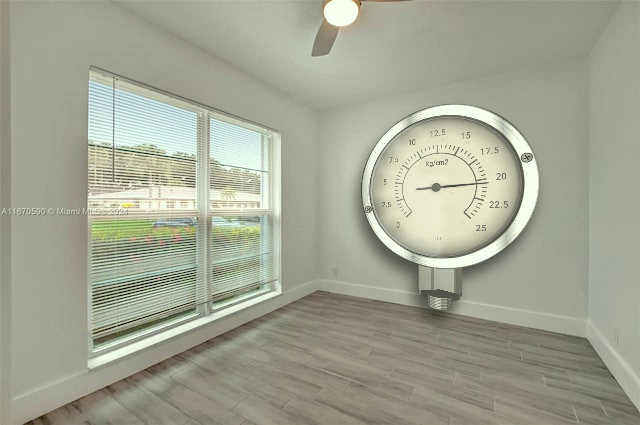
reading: 20.5 kg/cm²
